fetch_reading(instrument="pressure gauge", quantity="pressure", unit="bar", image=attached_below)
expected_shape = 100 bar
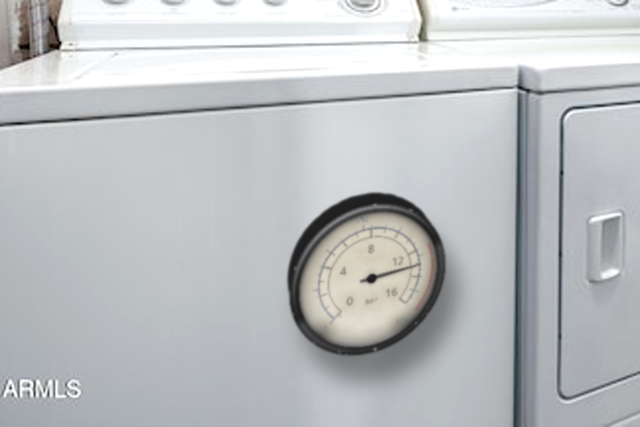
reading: 13 bar
